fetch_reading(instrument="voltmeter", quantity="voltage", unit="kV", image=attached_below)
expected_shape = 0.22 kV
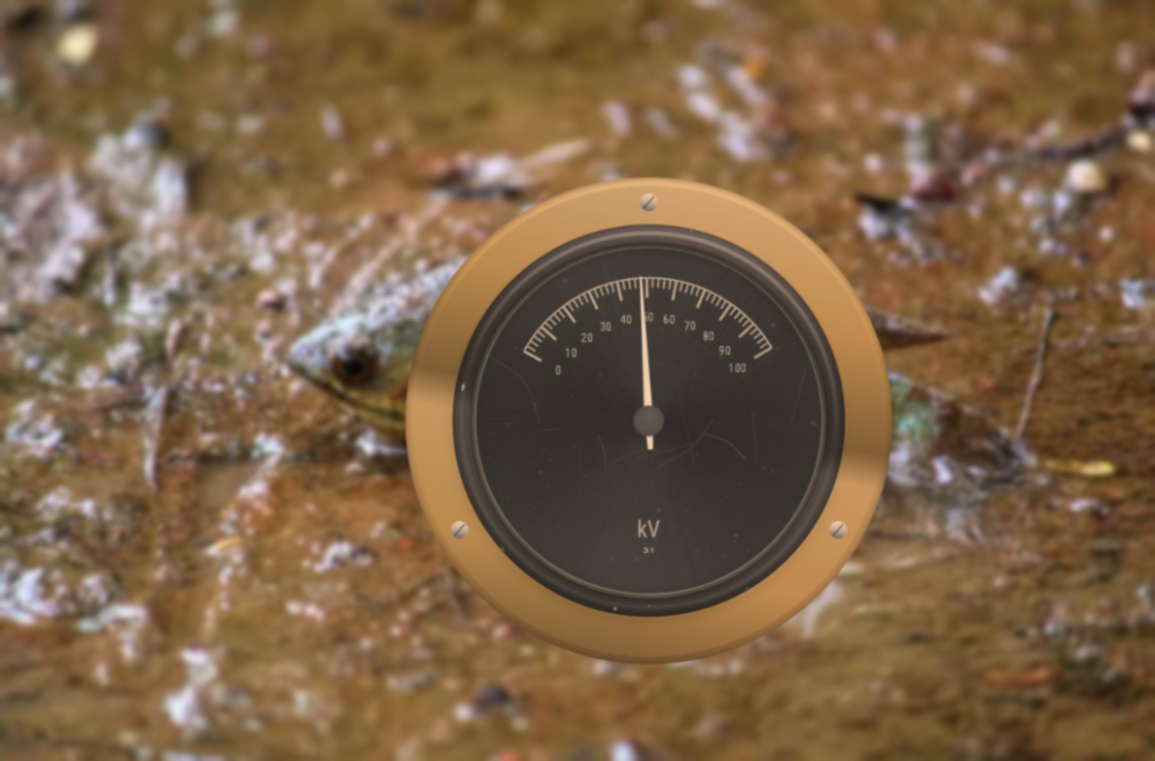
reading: 48 kV
